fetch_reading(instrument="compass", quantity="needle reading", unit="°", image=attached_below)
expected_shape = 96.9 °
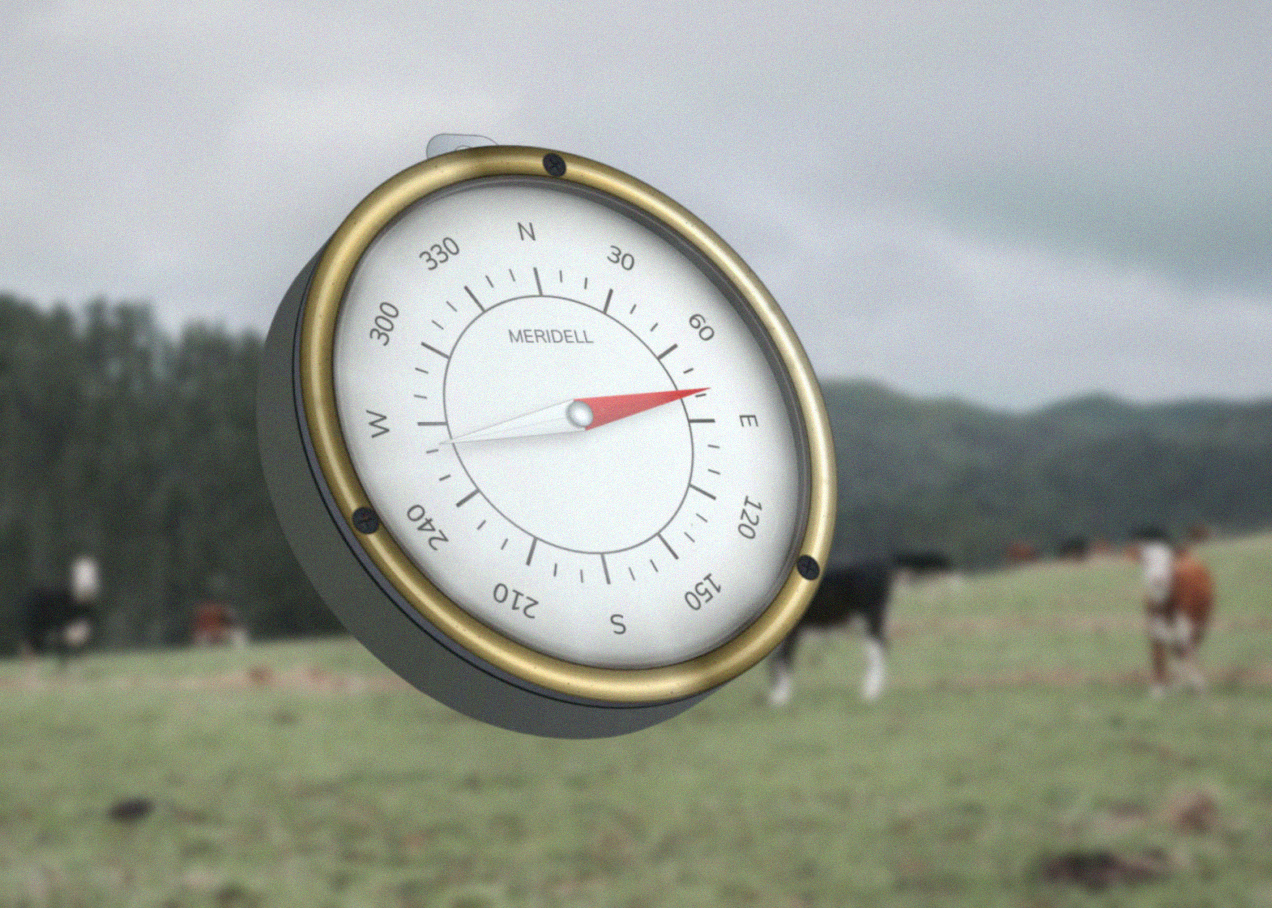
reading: 80 °
